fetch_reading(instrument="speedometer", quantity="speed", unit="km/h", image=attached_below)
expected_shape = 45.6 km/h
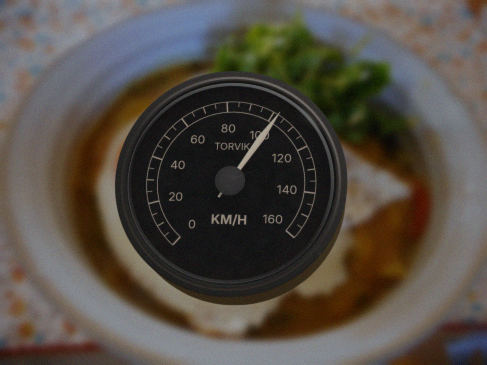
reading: 102.5 km/h
